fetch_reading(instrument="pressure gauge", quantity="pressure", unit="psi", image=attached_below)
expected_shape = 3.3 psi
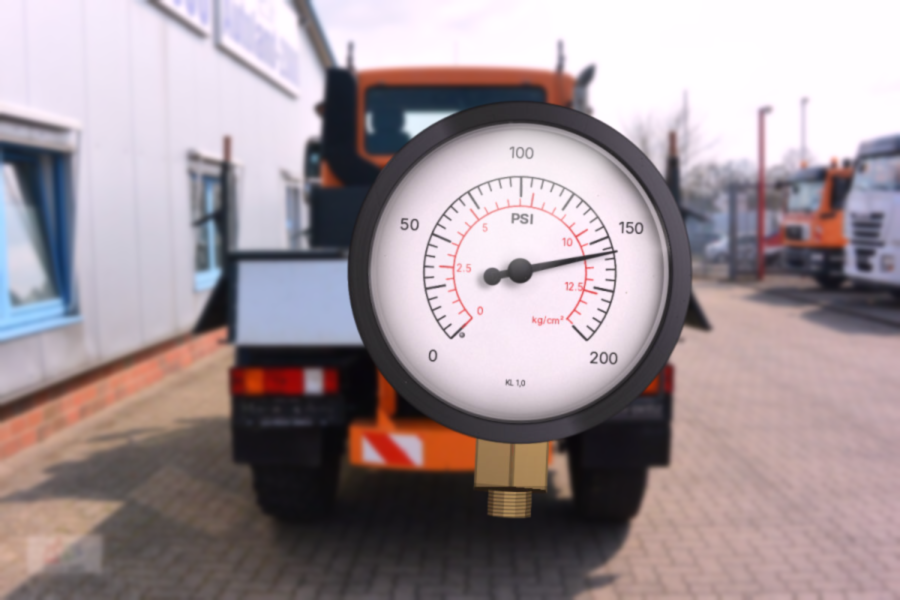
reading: 157.5 psi
